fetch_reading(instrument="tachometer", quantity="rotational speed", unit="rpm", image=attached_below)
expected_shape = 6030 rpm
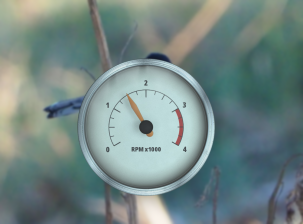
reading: 1500 rpm
